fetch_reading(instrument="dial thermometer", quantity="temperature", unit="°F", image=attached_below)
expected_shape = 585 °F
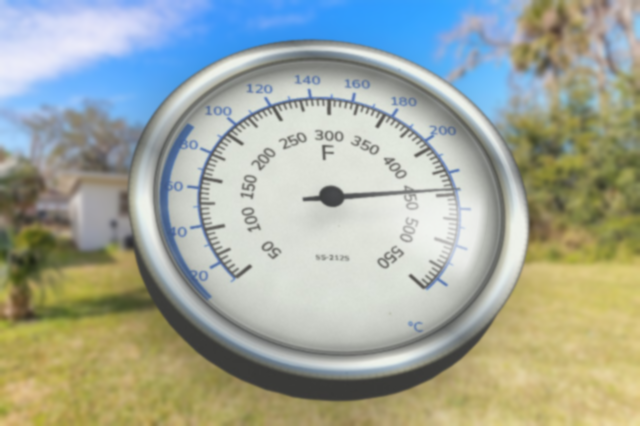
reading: 450 °F
